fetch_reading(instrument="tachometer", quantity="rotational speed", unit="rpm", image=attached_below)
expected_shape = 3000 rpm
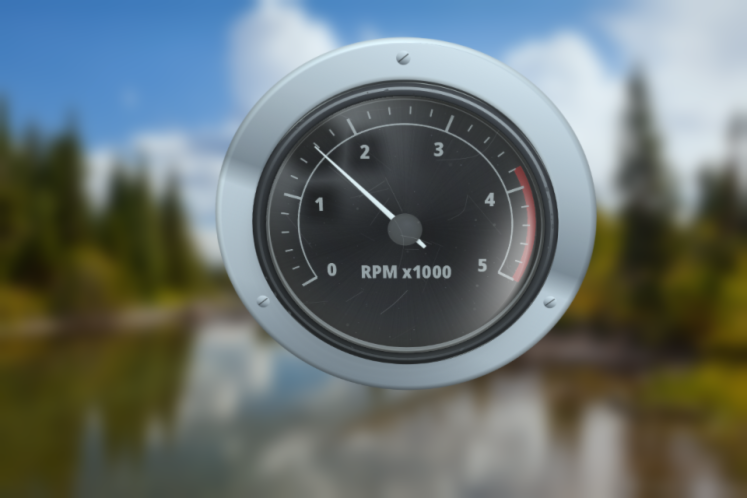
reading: 1600 rpm
